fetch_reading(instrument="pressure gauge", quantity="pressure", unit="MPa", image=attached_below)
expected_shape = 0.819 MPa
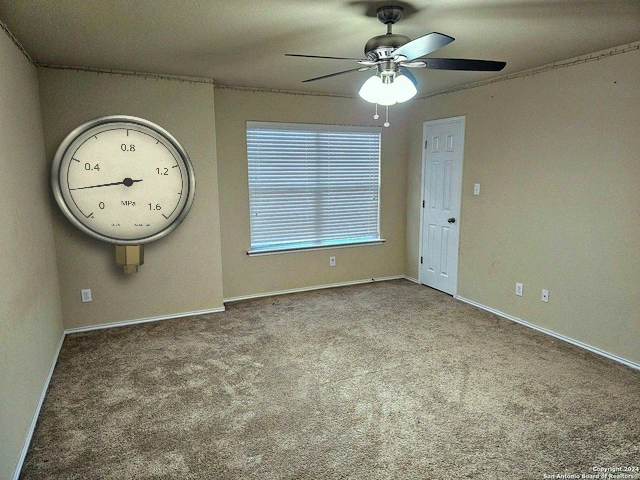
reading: 0.2 MPa
